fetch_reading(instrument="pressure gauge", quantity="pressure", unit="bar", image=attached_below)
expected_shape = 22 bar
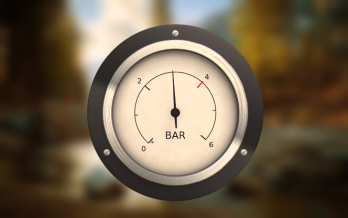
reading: 3 bar
